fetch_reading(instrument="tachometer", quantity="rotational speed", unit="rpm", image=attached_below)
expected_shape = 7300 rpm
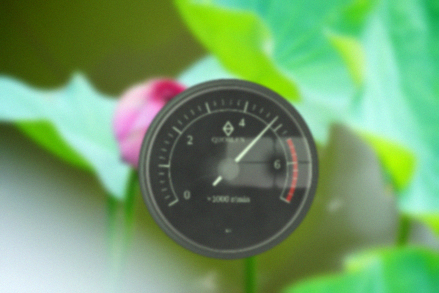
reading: 4800 rpm
